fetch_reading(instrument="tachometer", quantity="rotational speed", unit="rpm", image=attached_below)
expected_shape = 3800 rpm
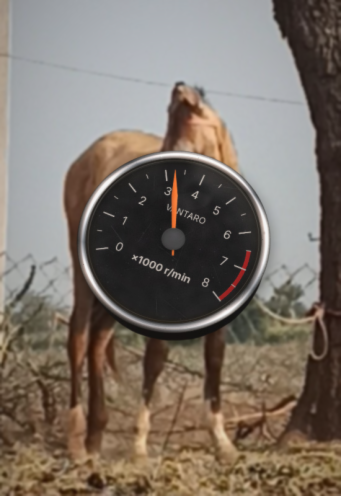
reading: 3250 rpm
